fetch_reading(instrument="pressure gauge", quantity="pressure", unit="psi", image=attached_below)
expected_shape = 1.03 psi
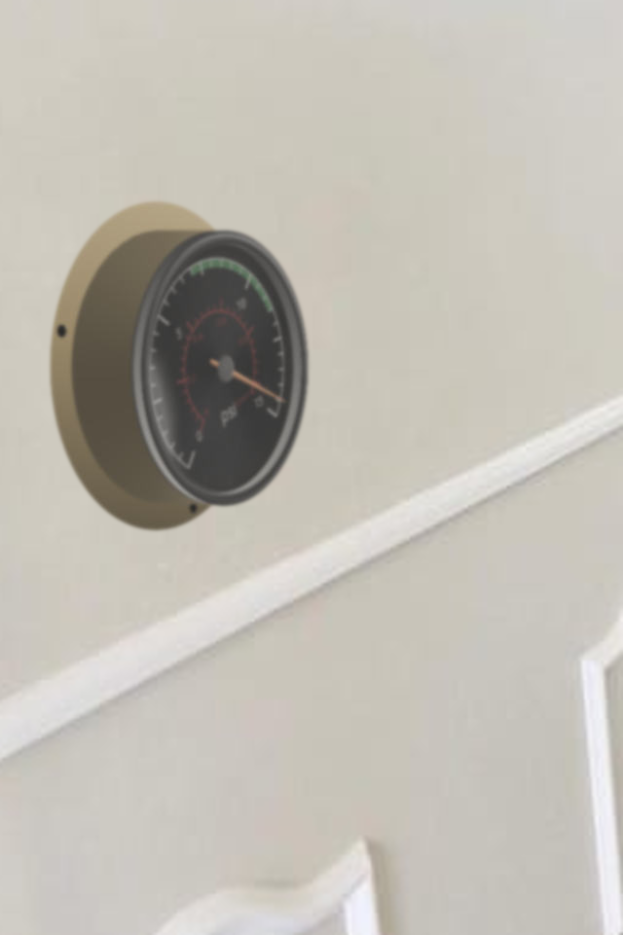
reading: 14.5 psi
